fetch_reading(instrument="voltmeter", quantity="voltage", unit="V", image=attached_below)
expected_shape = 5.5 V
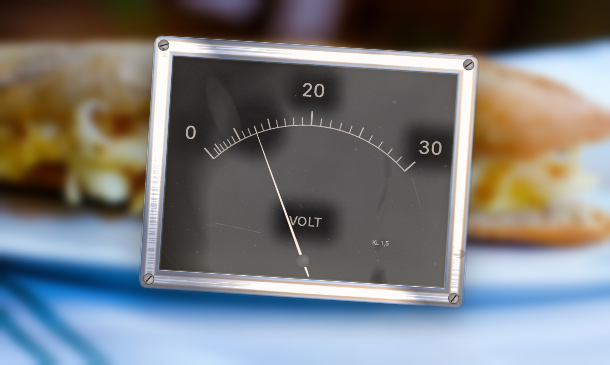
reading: 13 V
